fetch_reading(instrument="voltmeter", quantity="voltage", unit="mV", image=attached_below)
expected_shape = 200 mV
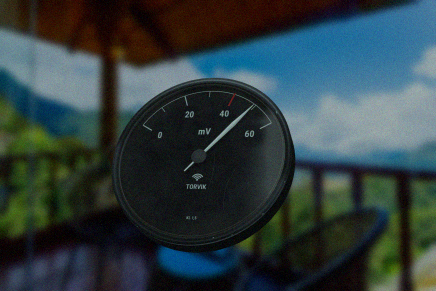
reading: 50 mV
